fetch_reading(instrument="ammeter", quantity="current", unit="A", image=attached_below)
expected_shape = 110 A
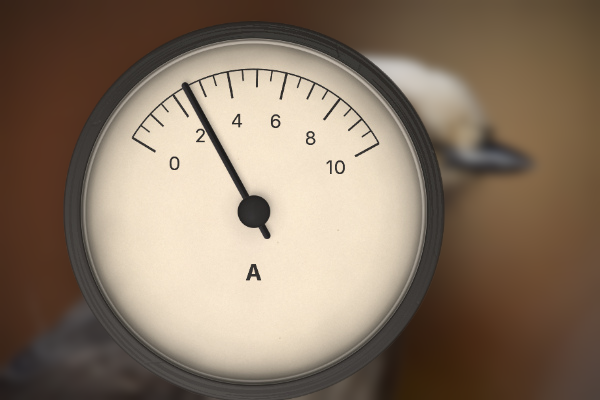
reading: 2.5 A
